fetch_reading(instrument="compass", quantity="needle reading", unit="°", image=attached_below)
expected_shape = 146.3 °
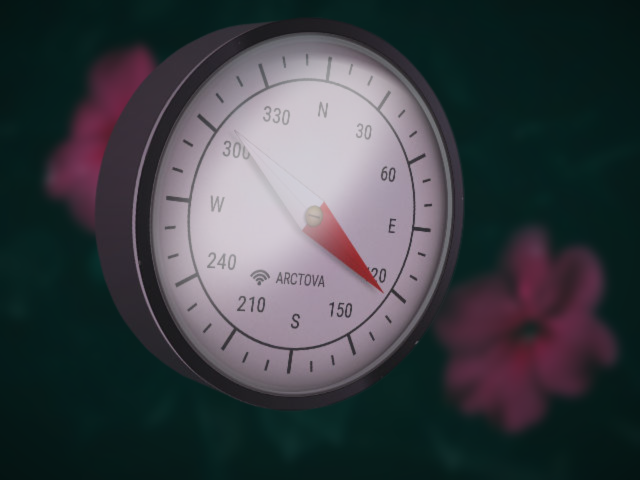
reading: 125 °
